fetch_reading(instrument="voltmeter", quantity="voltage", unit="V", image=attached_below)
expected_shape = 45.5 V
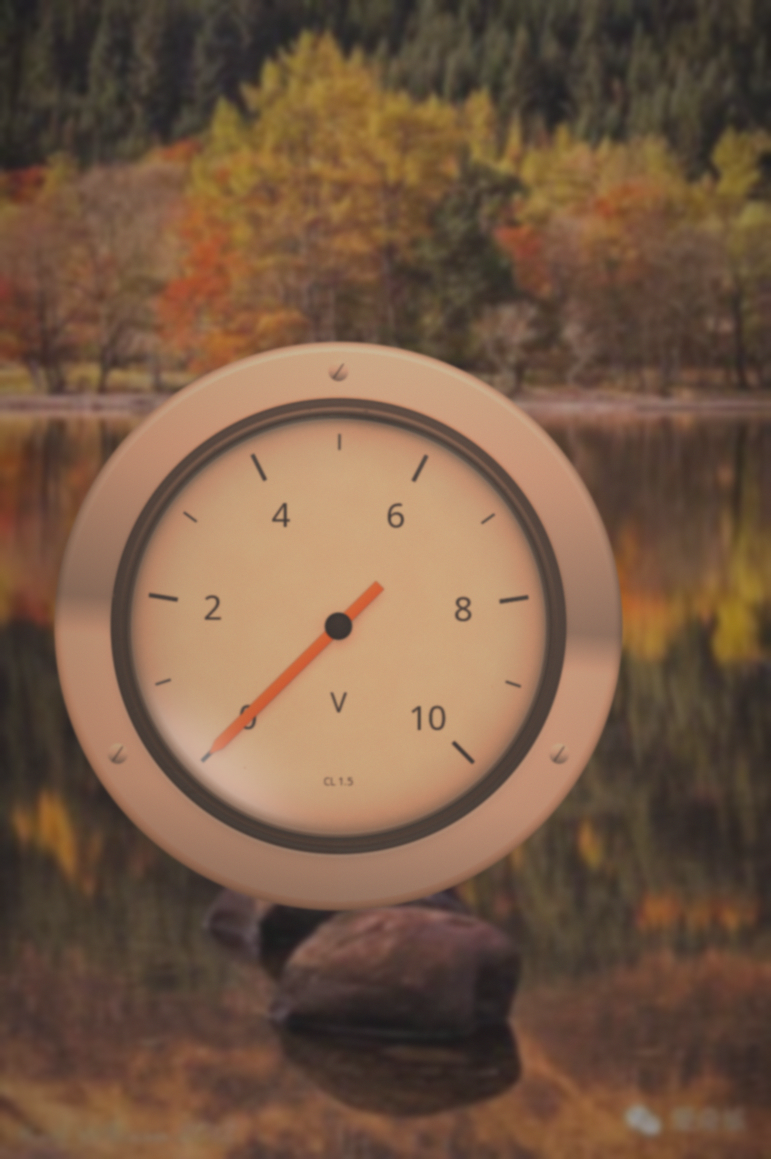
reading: 0 V
